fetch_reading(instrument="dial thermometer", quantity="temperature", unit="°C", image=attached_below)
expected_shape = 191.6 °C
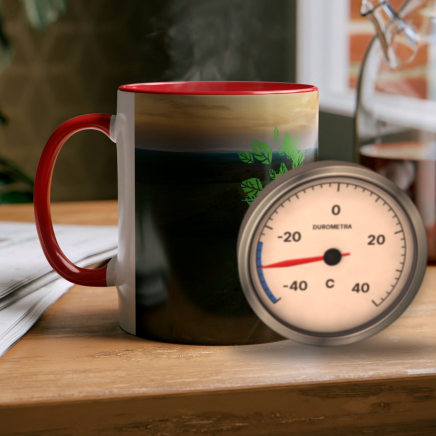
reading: -30 °C
